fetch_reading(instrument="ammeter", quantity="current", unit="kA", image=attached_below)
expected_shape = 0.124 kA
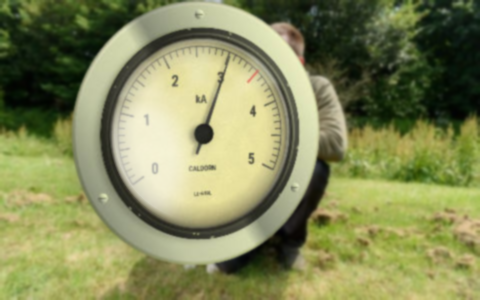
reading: 3 kA
